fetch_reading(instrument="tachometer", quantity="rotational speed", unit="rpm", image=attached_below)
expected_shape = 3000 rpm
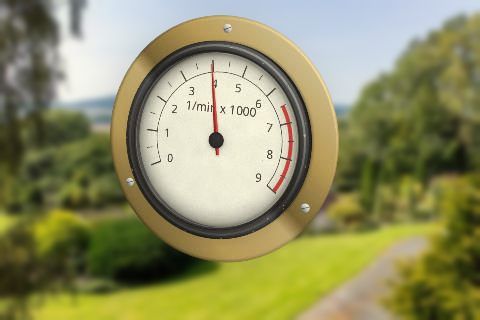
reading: 4000 rpm
